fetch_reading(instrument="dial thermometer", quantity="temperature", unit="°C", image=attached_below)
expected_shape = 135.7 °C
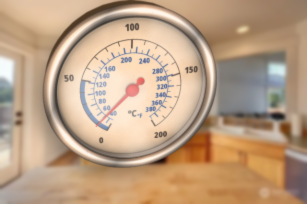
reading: 10 °C
